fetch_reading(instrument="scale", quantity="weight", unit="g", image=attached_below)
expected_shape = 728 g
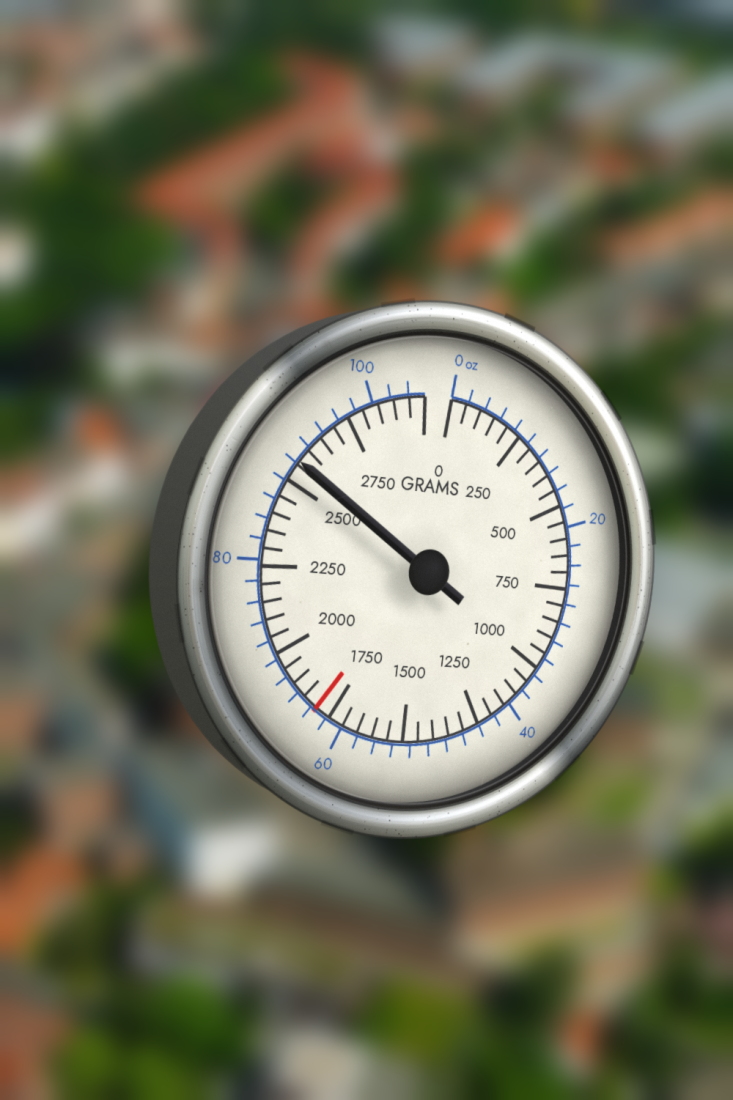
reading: 2550 g
